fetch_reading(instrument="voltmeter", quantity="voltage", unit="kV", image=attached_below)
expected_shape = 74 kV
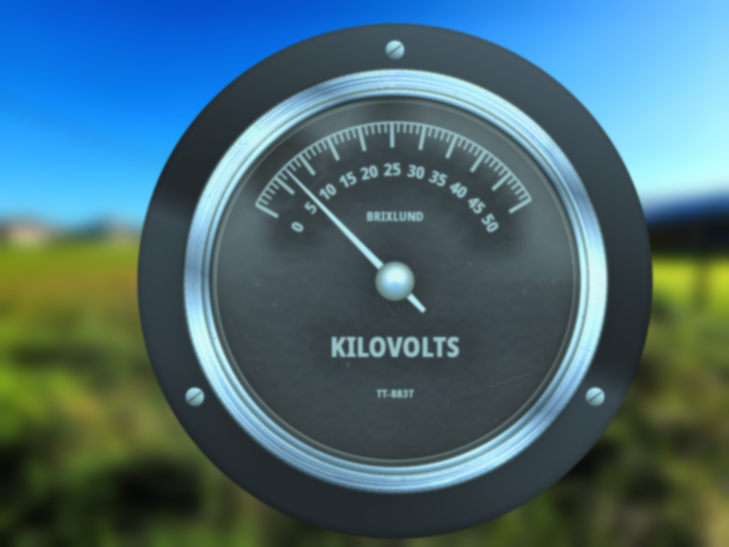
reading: 7 kV
